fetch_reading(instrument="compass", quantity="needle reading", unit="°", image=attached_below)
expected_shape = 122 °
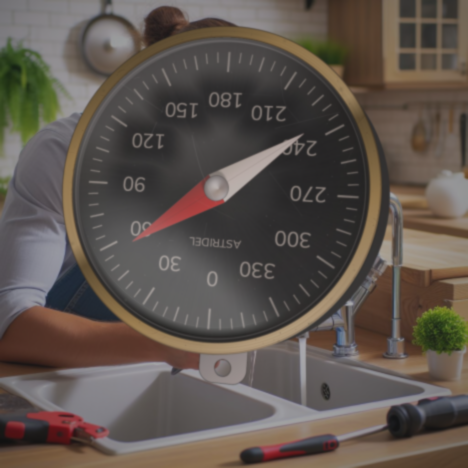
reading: 55 °
